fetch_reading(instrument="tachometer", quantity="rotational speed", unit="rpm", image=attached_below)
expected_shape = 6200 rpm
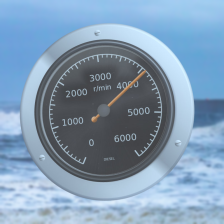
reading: 4100 rpm
